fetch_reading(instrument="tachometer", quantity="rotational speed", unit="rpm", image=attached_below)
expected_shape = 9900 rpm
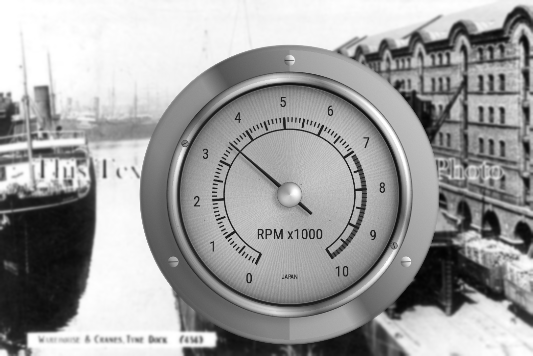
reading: 3500 rpm
